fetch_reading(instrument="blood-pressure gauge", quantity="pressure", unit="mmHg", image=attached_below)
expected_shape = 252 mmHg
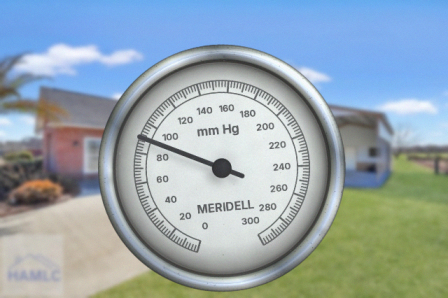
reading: 90 mmHg
